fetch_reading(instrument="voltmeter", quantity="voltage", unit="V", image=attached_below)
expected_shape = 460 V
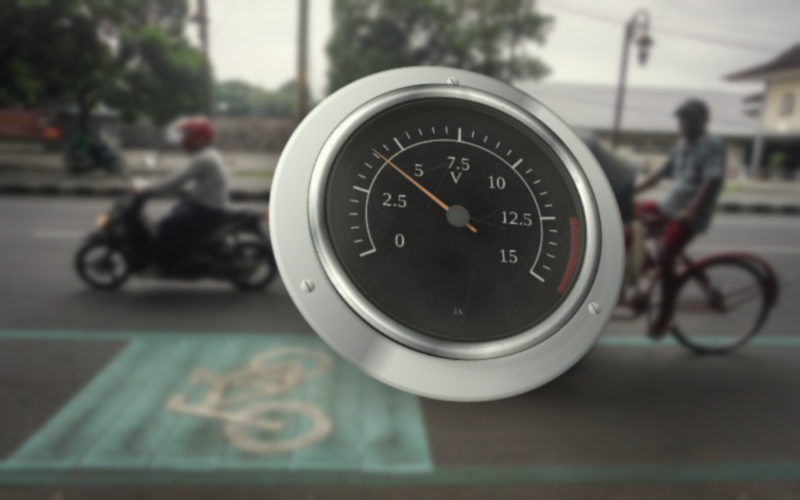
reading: 4 V
